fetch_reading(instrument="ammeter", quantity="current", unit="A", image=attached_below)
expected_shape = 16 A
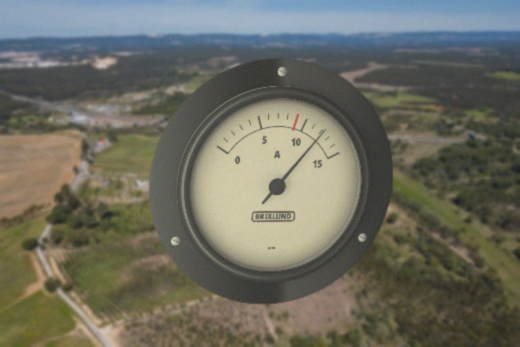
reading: 12 A
